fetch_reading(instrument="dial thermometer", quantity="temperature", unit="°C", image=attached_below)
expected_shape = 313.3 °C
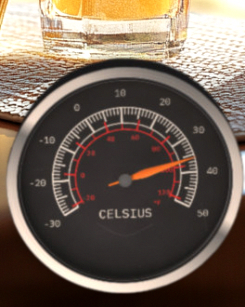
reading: 35 °C
